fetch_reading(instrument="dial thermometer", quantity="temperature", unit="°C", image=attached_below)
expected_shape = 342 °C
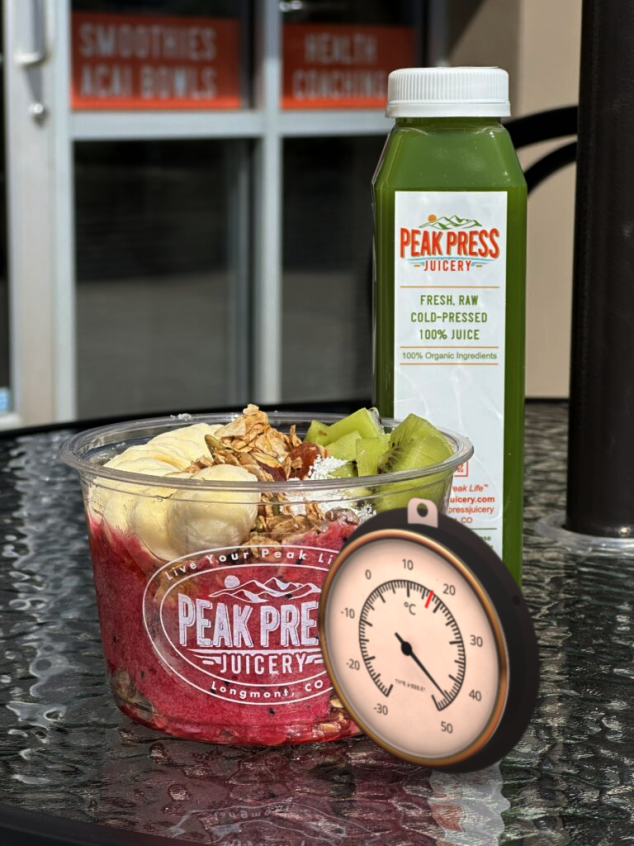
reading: 45 °C
